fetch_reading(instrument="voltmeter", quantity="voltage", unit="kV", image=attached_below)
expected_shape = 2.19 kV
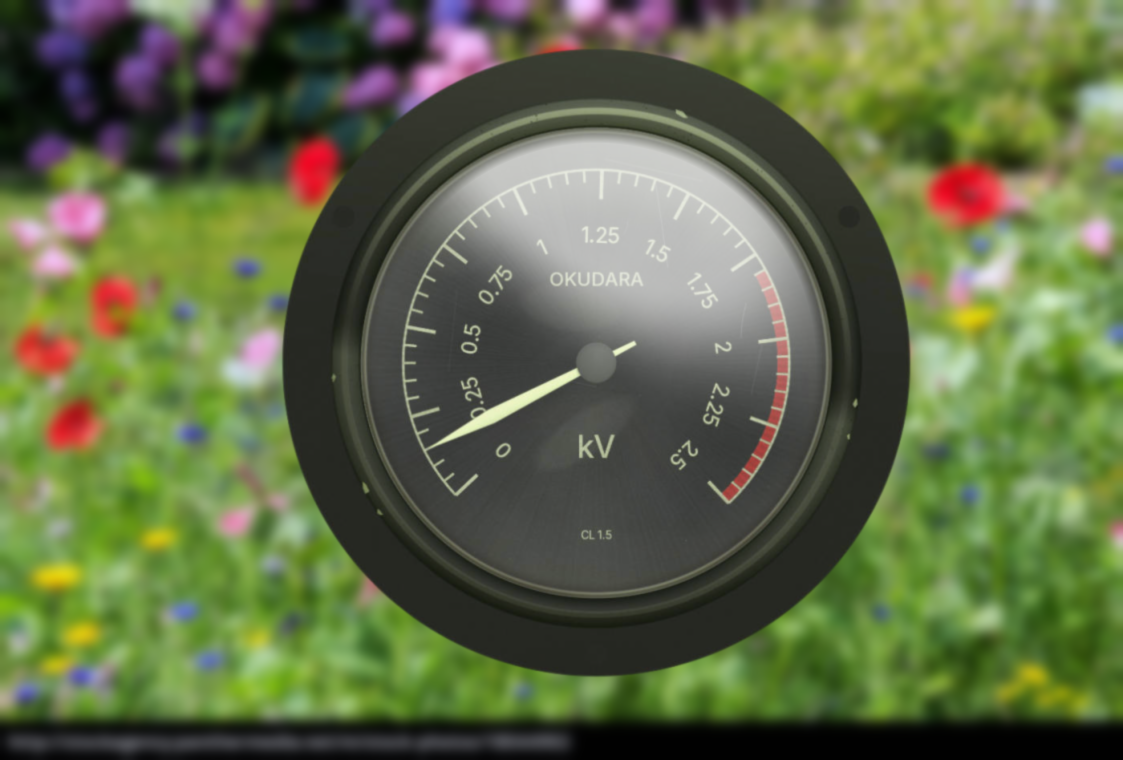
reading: 0.15 kV
